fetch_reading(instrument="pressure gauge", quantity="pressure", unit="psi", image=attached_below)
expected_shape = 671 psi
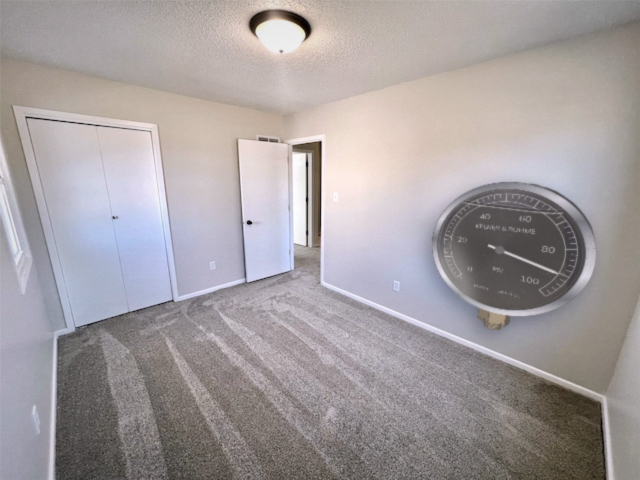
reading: 90 psi
